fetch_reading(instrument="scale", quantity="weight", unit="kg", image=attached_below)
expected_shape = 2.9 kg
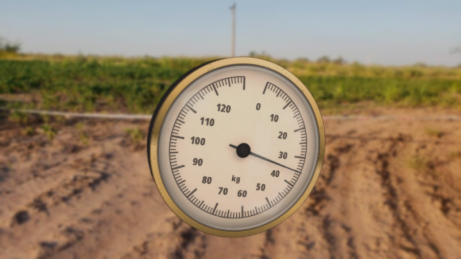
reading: 35 kg
